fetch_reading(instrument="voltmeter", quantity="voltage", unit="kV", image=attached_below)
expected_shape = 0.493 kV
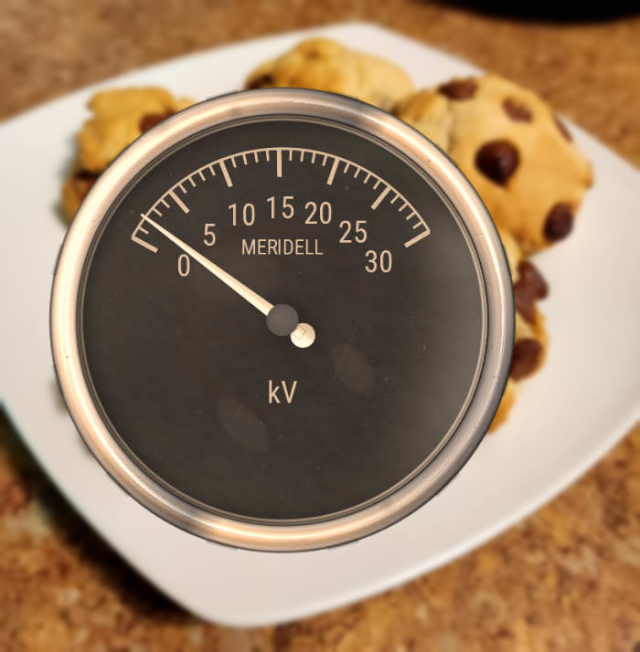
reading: 2 kV
